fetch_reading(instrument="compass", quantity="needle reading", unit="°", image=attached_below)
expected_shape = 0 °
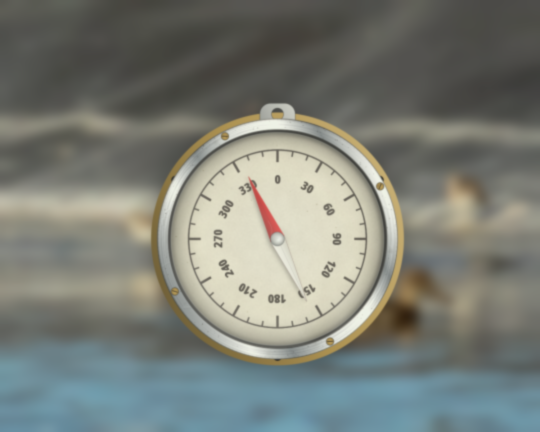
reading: 335 °
